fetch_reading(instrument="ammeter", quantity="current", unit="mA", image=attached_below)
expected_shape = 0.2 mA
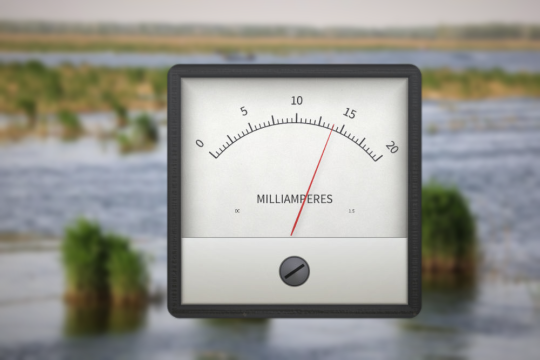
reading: 14 mA
